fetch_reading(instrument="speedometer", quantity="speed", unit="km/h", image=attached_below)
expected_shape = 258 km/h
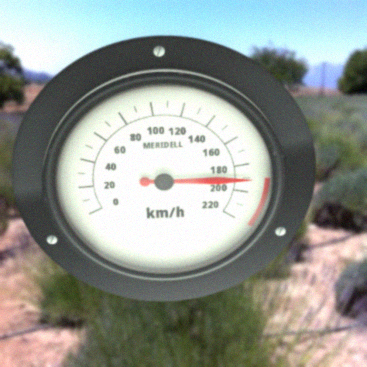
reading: 190 km/h
